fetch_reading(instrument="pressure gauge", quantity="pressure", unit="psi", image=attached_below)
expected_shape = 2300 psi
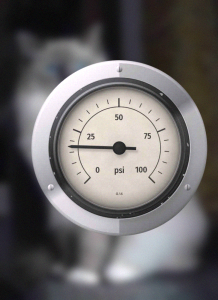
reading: 17.5 psi
